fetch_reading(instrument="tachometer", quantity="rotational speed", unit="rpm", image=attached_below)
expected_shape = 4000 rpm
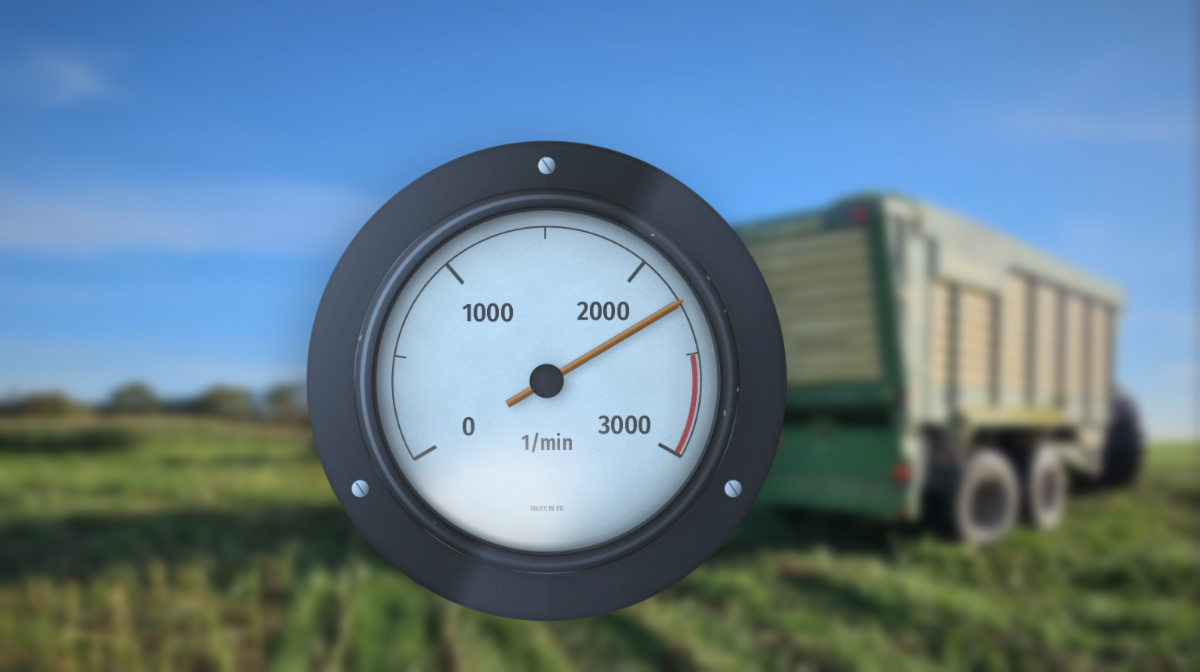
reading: 2250 rpm
